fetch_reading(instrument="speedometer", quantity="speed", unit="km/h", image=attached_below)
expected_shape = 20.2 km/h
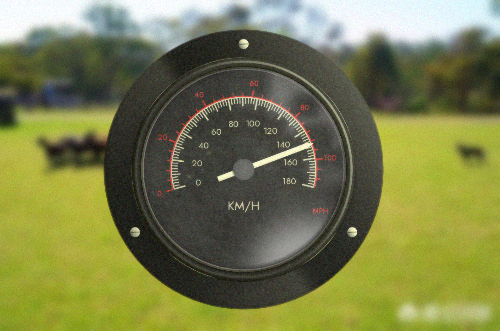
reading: 150 km/h
